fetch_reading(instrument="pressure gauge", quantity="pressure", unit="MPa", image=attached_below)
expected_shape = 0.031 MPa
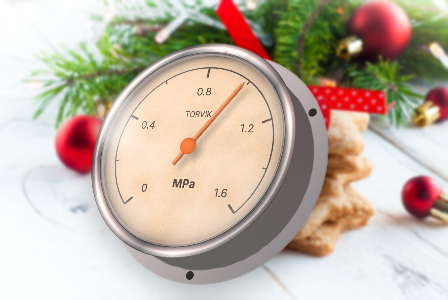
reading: 1 MPa
